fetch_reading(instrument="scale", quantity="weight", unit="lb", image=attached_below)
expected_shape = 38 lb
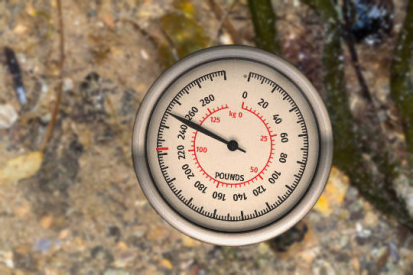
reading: 250 lb
